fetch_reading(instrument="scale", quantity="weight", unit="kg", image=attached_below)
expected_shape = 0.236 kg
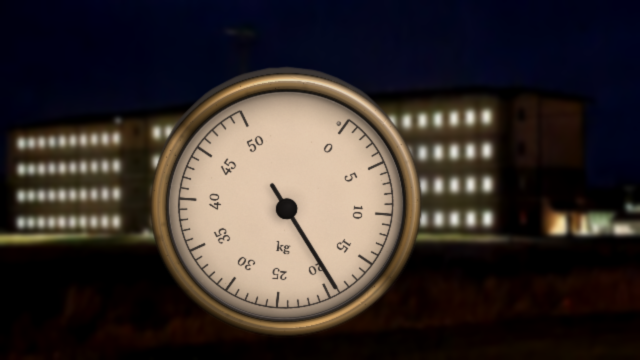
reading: 19 kg
